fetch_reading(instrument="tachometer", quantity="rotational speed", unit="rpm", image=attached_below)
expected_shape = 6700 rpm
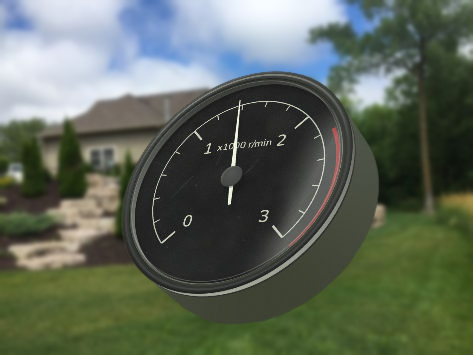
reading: 1400 rpm
